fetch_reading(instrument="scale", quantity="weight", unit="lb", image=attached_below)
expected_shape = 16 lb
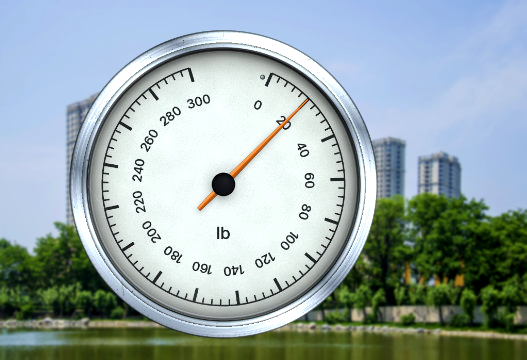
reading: 20 lb
